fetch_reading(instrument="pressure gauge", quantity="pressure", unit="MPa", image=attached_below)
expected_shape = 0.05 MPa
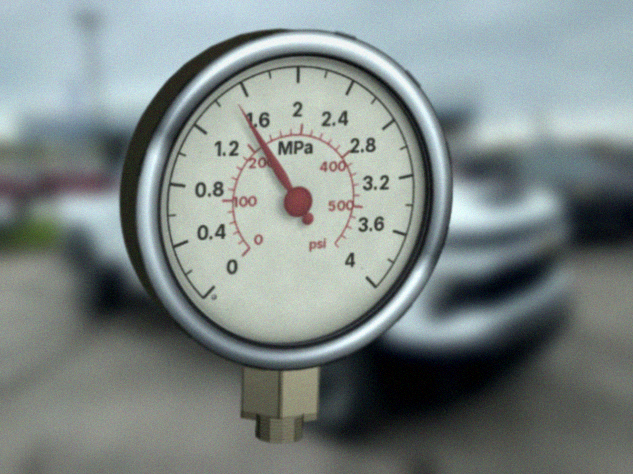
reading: 1.5 MPa
